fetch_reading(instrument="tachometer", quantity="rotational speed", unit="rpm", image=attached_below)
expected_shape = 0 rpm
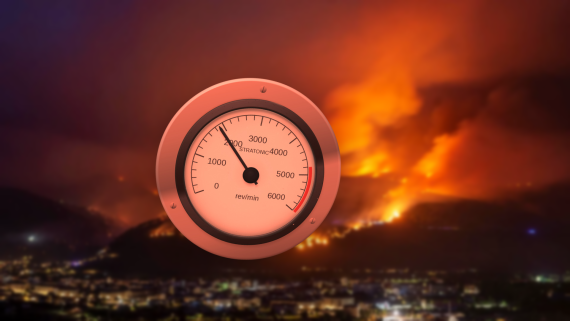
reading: 1900 rpm
